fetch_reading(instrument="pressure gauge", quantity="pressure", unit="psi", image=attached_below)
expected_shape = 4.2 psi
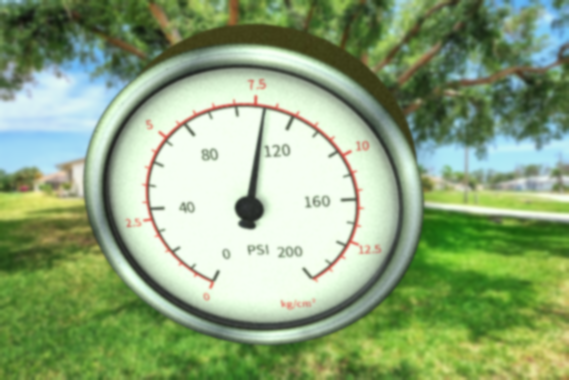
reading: 110 psi
